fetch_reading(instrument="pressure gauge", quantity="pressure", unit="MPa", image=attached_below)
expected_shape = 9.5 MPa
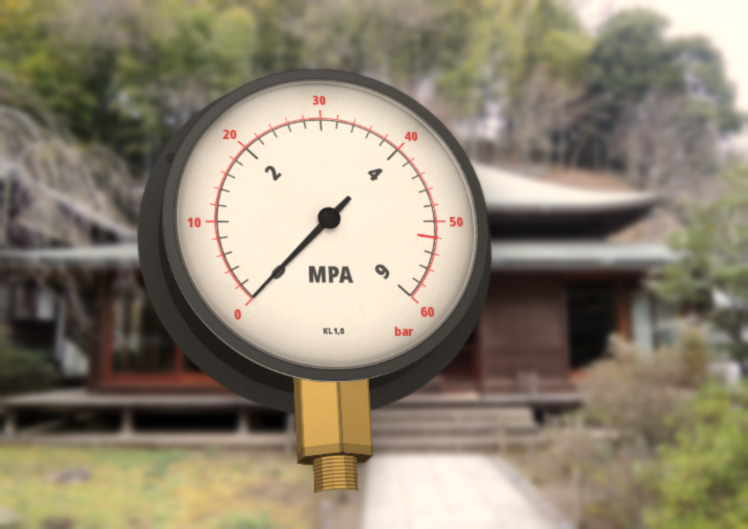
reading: 0 MPa
